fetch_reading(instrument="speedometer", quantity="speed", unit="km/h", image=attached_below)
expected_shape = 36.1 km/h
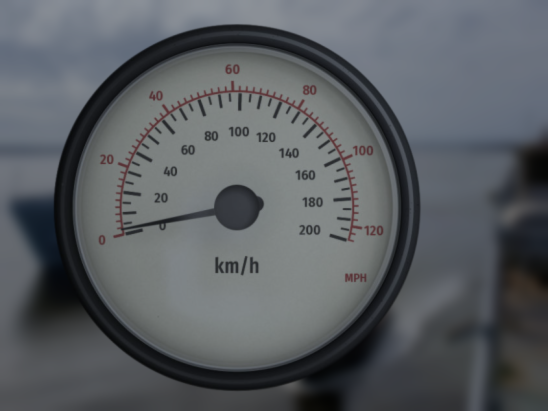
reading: 2.5 km/h
